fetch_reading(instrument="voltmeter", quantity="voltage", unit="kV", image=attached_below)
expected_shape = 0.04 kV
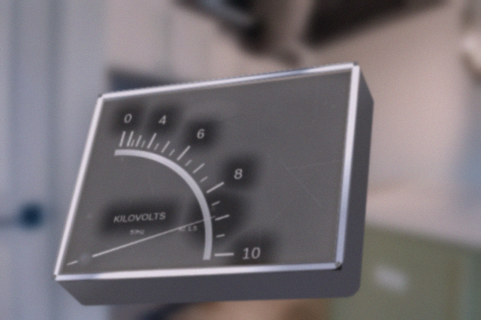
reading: 9 kV
